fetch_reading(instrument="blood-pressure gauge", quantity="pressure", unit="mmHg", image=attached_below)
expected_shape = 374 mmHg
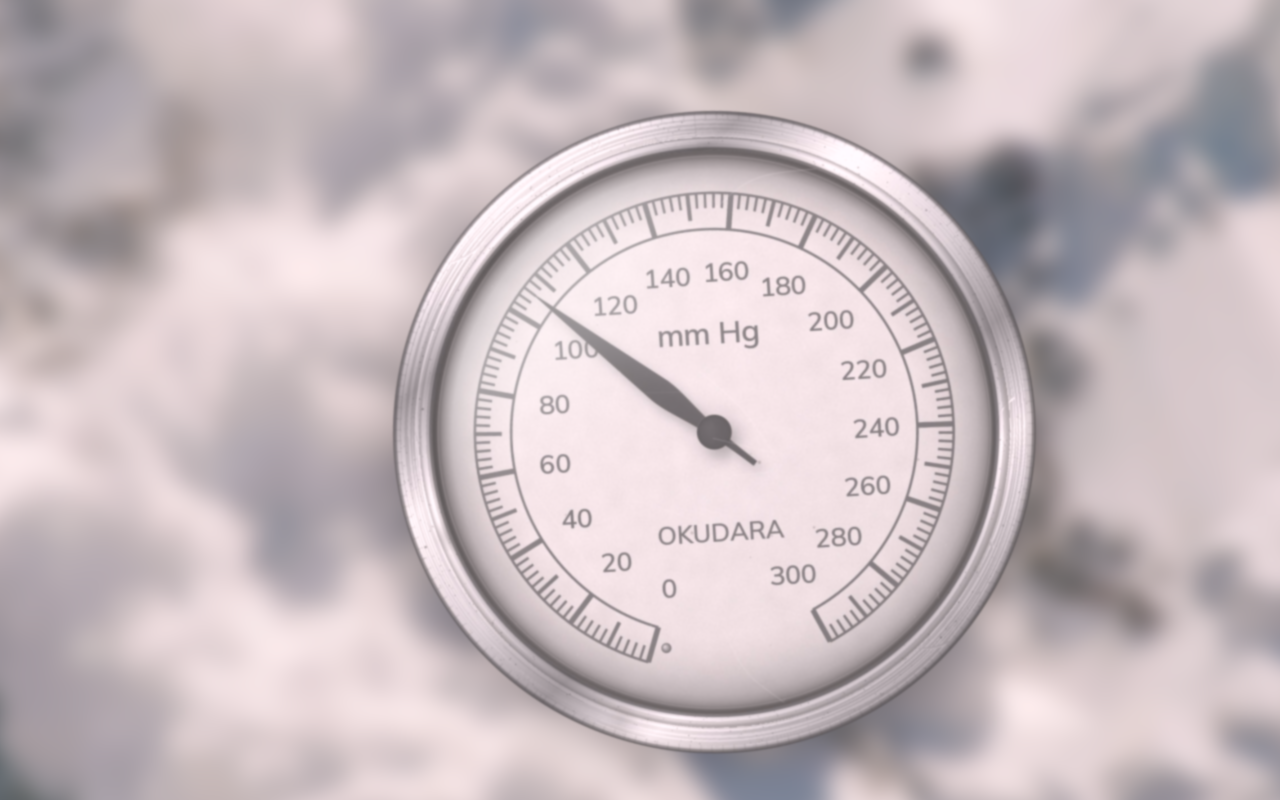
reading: 106 mmHg
